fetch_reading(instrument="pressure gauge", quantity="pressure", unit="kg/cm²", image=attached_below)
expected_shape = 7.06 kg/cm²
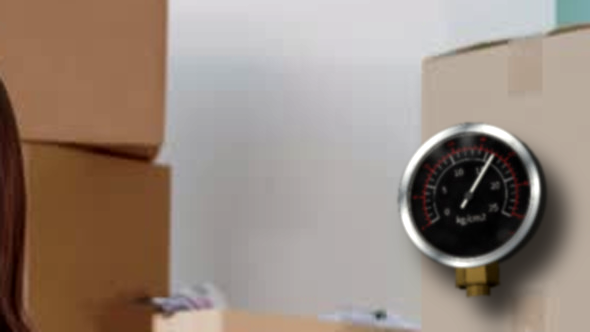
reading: 16 kg/cm²
